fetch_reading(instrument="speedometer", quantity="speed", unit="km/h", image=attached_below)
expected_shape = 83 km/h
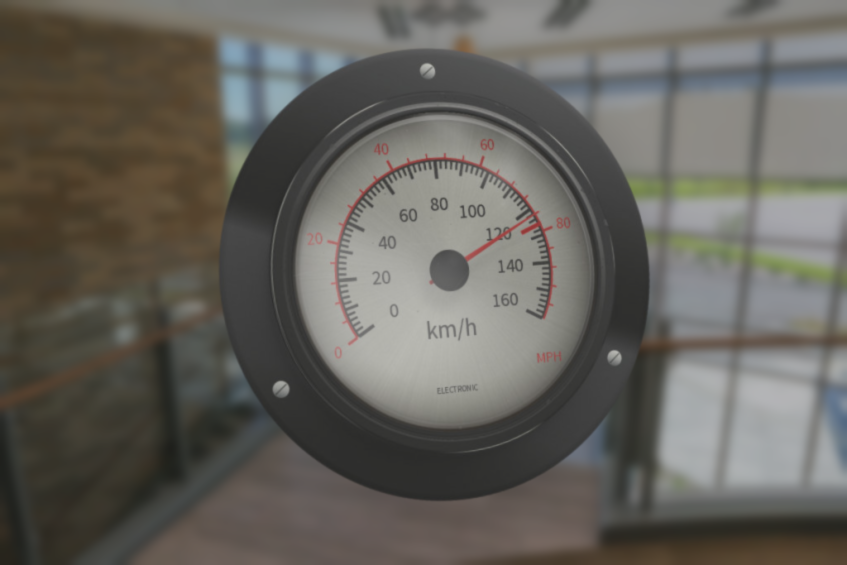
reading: 122 km/h
